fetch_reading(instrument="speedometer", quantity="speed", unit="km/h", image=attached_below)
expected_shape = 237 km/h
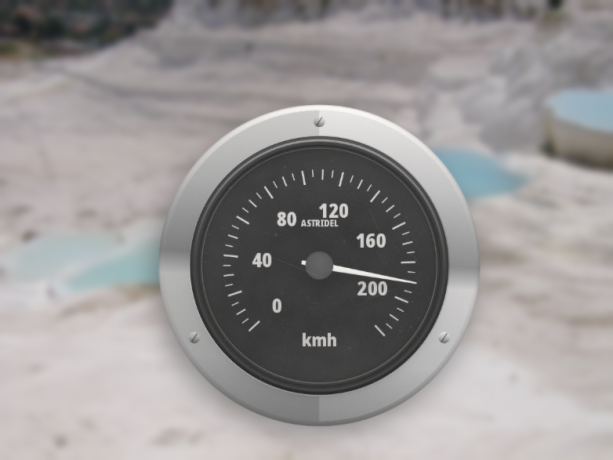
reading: 190 km/h
